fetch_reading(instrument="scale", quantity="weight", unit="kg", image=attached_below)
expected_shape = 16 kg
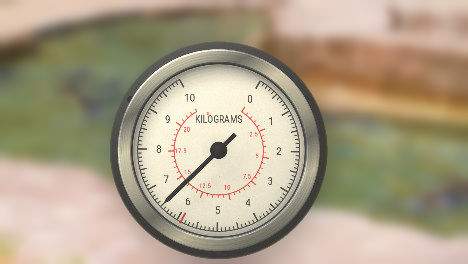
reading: 6.5 kg
